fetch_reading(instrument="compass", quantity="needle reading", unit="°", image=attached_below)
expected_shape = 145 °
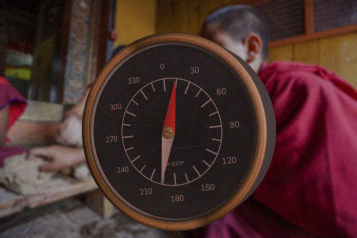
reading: 15 °
